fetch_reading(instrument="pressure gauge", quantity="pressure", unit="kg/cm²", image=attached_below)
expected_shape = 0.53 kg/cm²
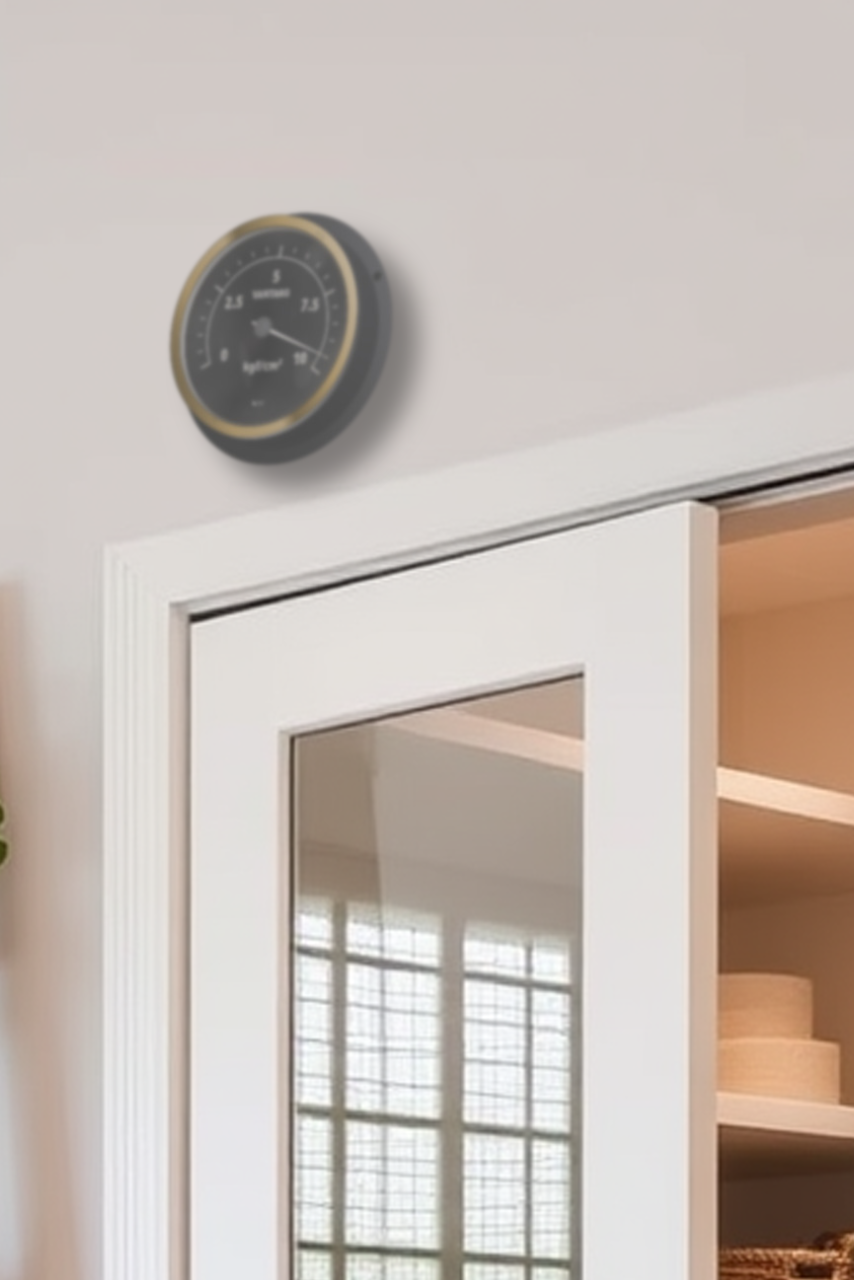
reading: 9.5 kg/cm²
